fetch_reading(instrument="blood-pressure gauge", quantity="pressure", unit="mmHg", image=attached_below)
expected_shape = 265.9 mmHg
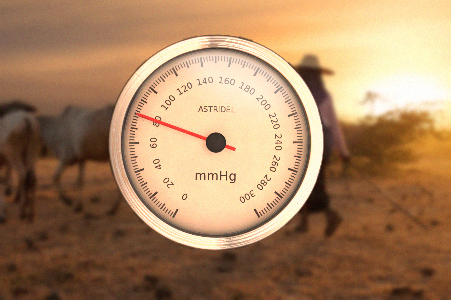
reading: 80 mmHg
